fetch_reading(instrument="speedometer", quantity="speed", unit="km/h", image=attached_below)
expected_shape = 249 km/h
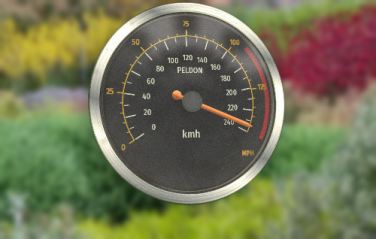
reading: 235 km/h
